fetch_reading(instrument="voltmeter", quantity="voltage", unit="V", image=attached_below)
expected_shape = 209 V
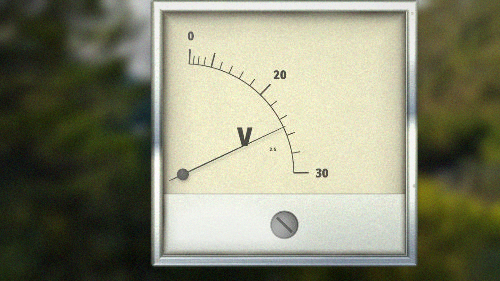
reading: 25 V
